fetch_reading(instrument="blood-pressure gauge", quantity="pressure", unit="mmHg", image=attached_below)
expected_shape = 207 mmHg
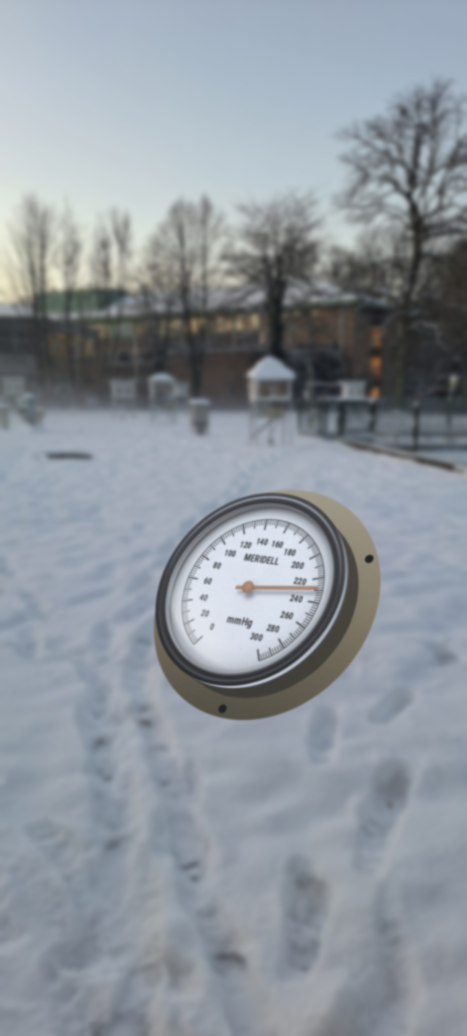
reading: 230 mmHg
